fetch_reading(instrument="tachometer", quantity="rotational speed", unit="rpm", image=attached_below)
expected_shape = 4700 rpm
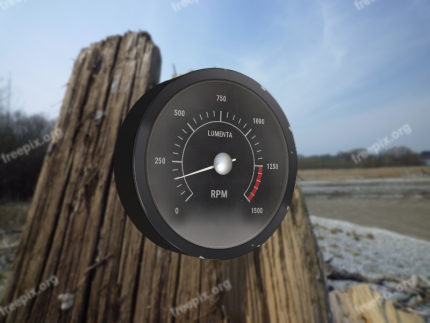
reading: 150 rpm
